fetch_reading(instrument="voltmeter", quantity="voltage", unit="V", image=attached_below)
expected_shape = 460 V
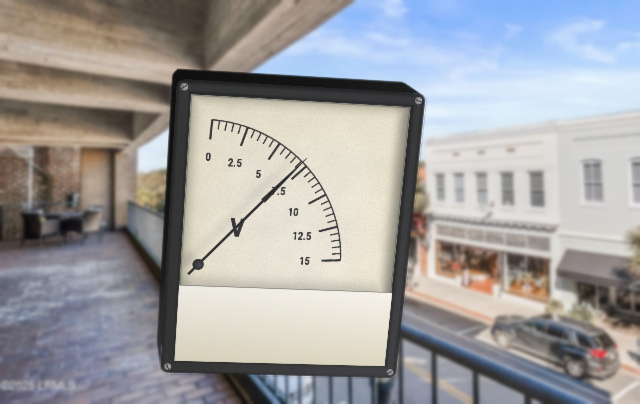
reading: 7 V
